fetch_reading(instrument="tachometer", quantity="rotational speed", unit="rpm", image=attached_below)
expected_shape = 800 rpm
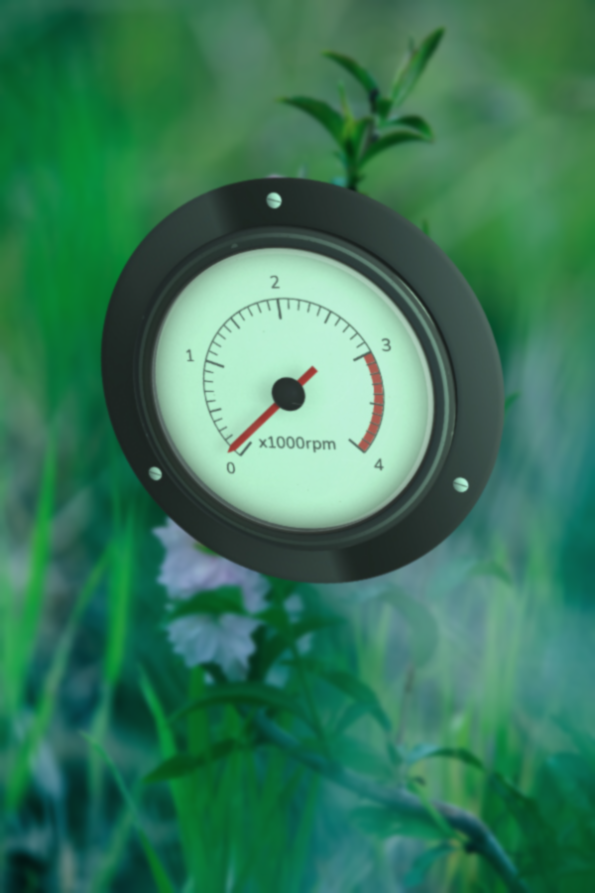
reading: 100 rpm
